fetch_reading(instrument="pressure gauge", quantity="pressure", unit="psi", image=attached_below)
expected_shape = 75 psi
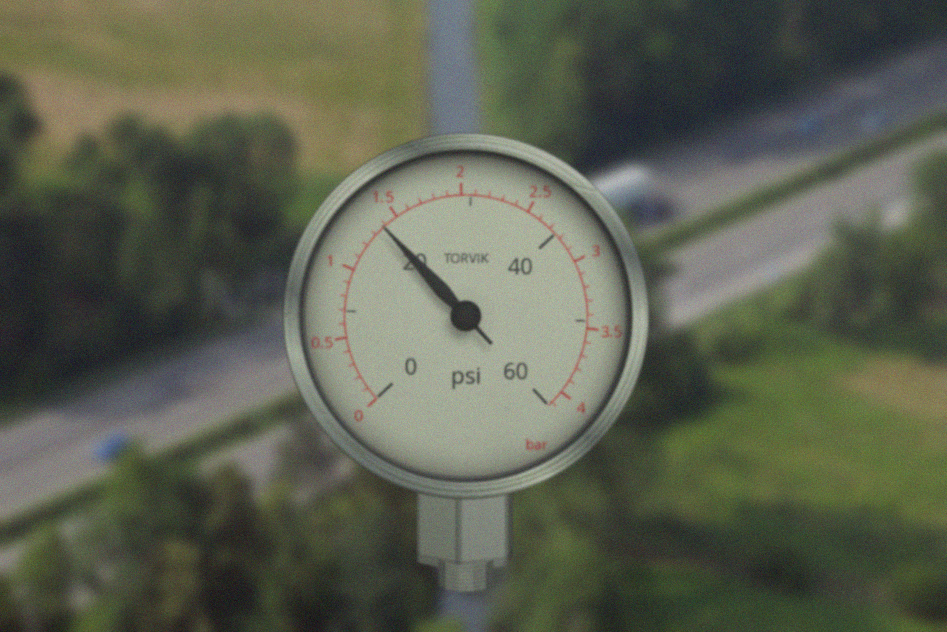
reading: 20 psi
